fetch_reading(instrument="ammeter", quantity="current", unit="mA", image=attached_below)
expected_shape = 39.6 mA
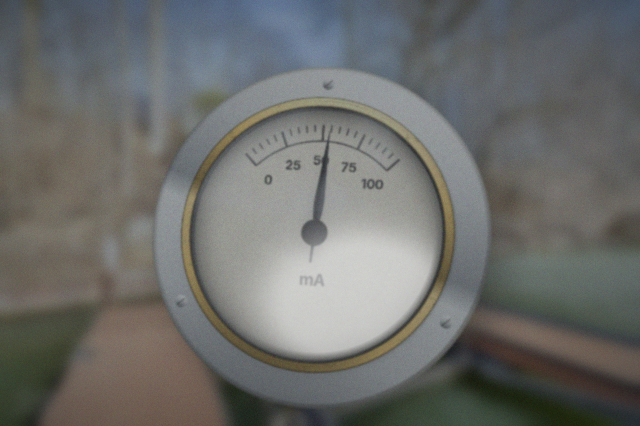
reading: 55 mA
